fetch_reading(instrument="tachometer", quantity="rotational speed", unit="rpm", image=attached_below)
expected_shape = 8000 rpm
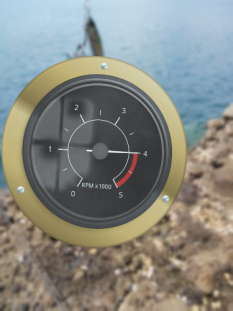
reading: 4000 rpm
